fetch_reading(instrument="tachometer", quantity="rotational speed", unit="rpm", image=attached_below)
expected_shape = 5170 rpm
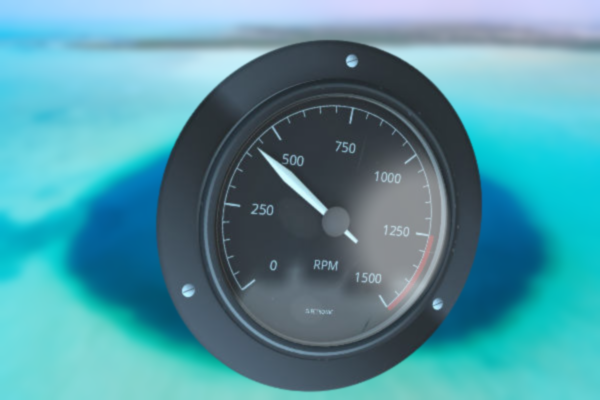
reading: 425 rpm
